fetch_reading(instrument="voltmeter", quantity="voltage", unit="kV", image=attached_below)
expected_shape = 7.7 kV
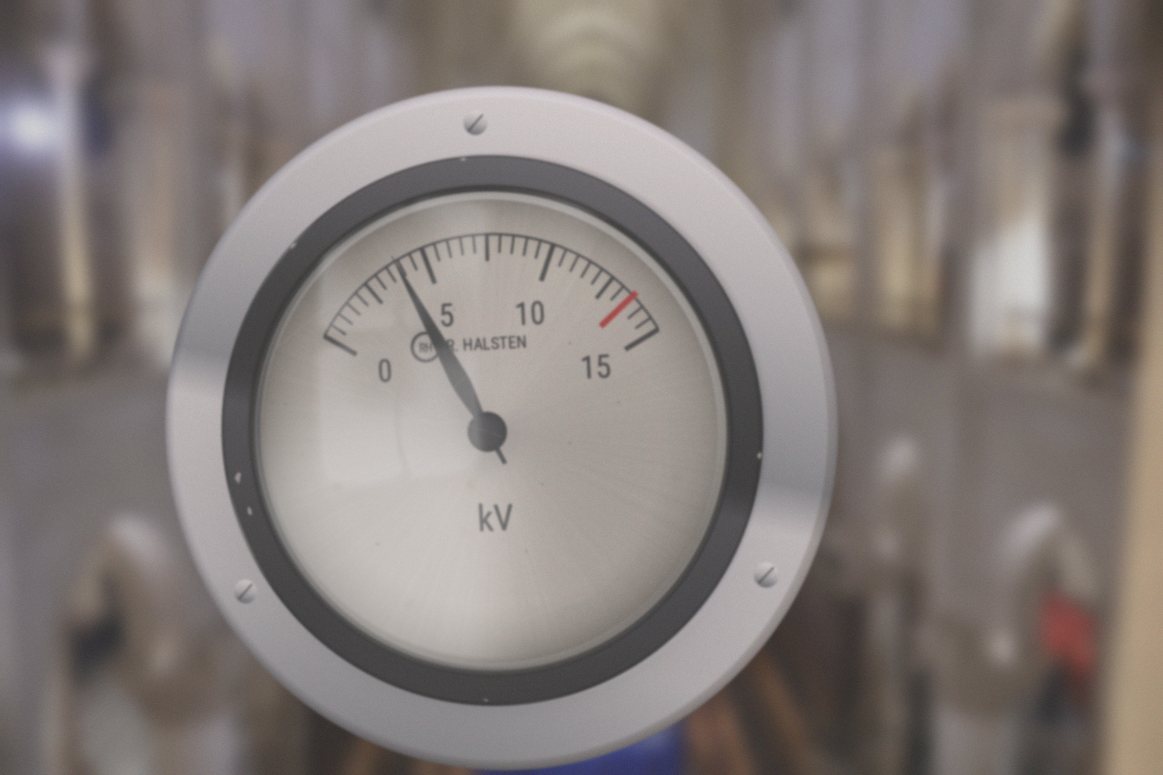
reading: 4 kV
